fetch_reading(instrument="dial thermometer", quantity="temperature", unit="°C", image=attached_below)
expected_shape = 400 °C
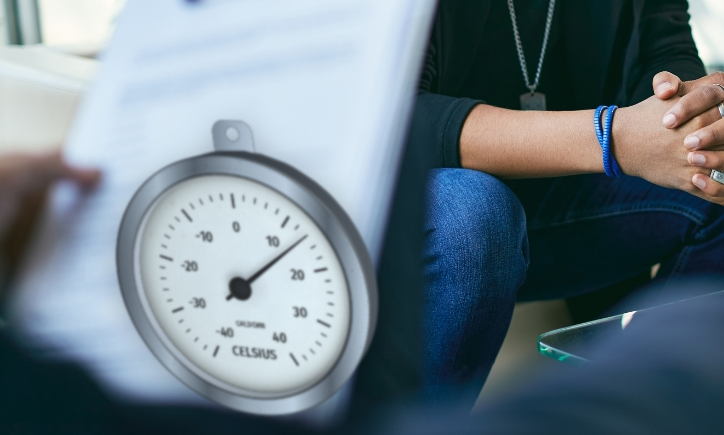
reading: 14 °C
